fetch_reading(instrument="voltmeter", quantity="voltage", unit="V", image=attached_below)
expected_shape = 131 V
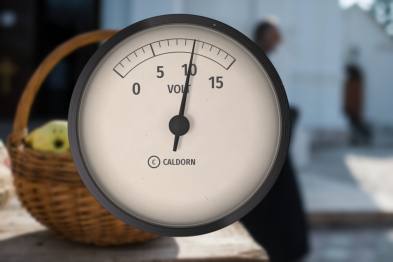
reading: 10 V
